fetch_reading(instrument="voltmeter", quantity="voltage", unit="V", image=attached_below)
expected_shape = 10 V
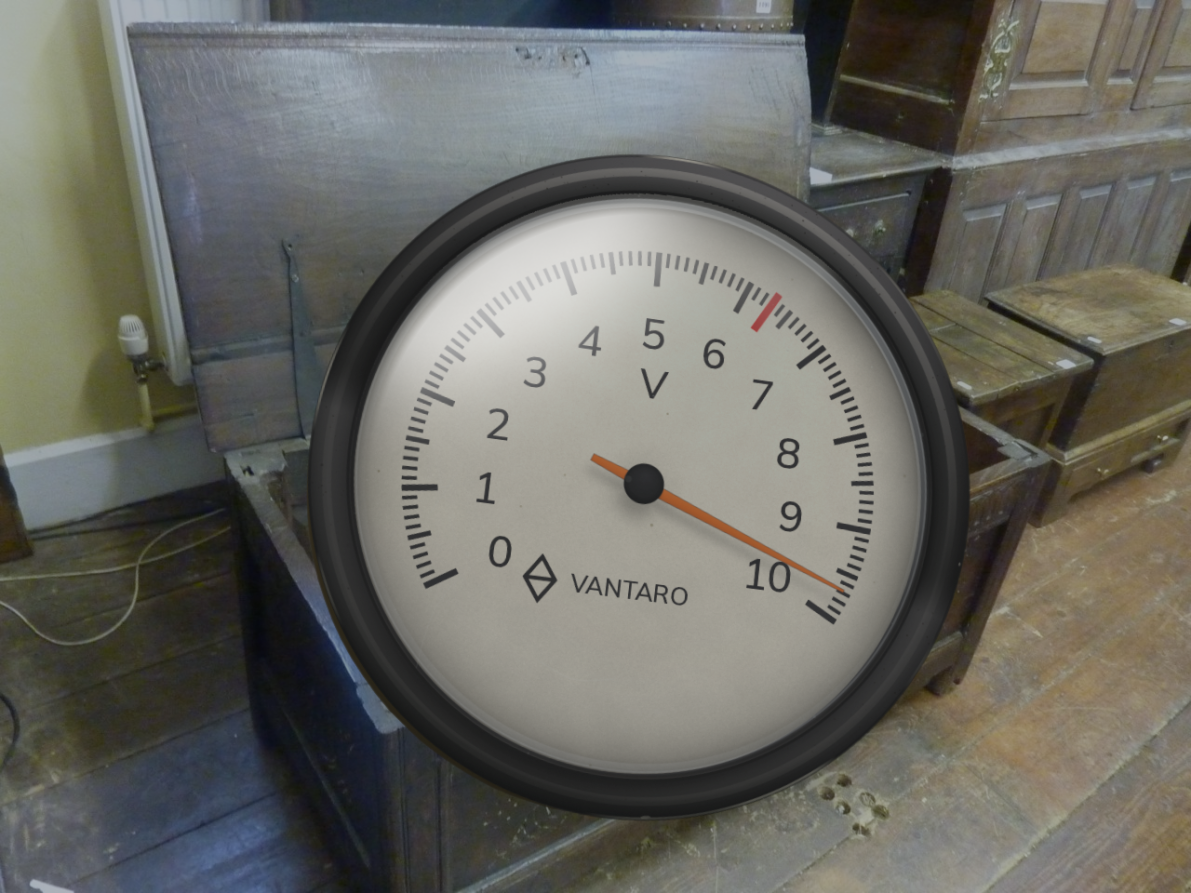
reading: 9.7 V
